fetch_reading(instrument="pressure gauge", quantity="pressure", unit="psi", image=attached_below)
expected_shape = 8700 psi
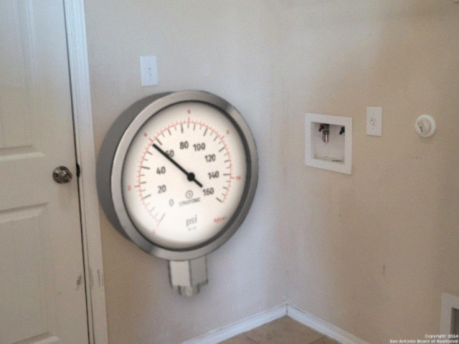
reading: 55 psi
